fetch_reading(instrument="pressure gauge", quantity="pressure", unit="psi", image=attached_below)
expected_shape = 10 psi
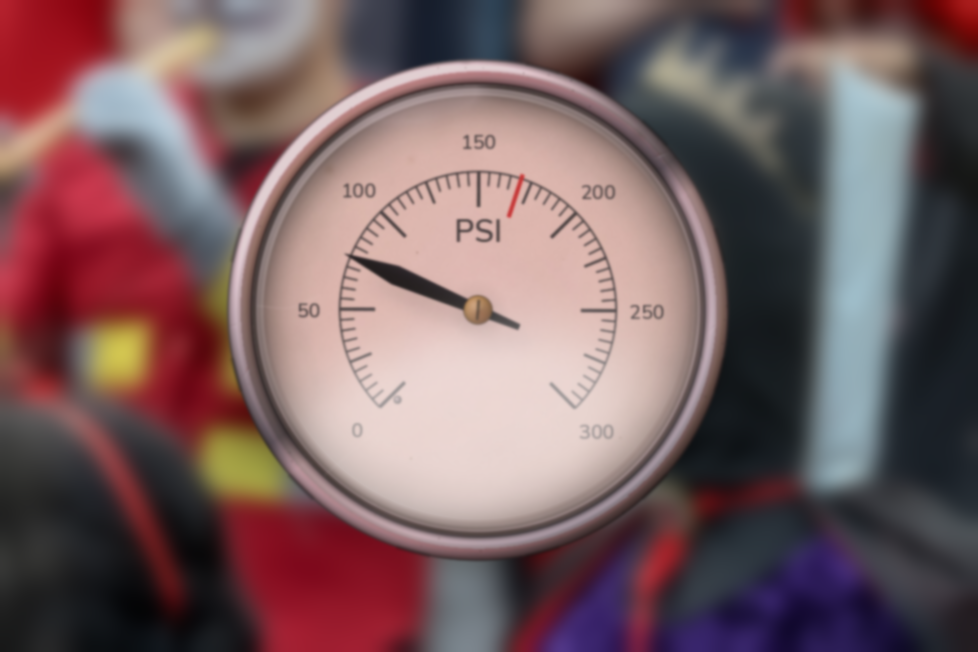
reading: 75 psi
